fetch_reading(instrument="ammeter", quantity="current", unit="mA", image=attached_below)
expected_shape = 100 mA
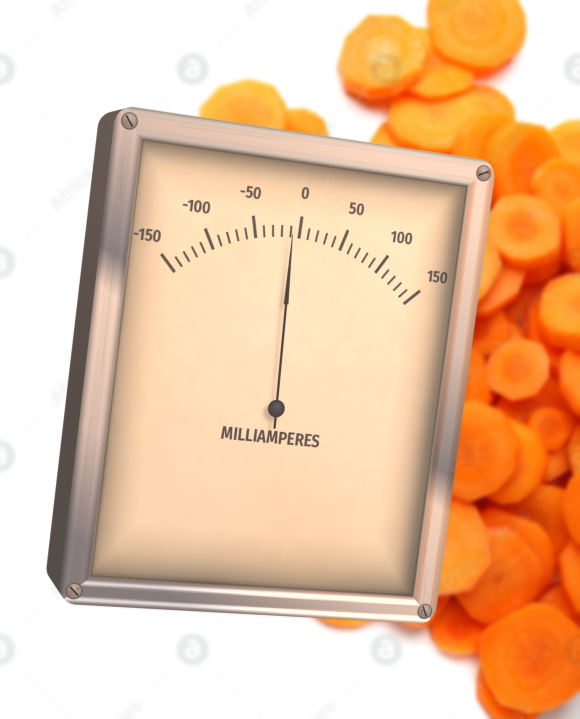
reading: -10 mA
